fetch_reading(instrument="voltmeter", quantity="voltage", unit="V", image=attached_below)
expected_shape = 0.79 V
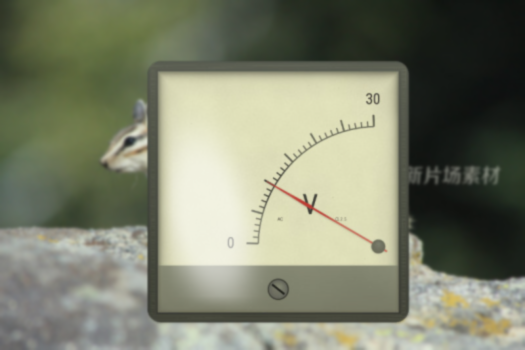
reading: 10 V
